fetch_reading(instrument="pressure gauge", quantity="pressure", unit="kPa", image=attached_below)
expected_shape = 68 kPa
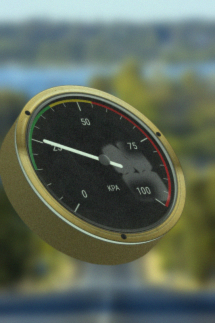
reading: 25 kPa
